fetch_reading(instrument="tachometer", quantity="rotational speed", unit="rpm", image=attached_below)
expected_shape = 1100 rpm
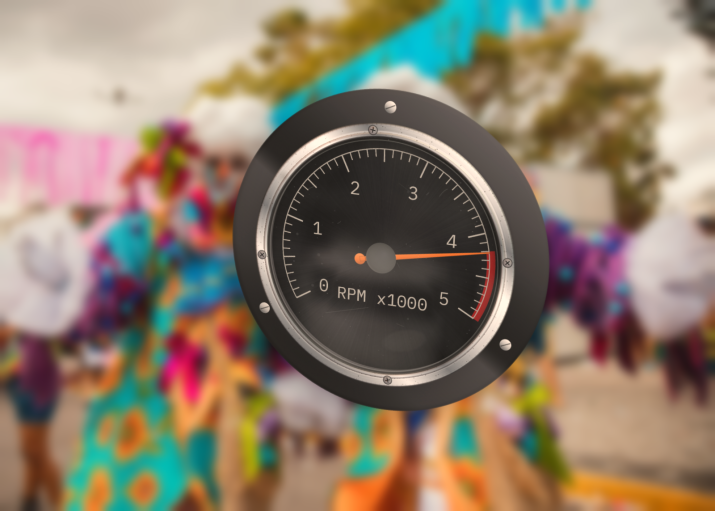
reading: 4200 rpm
